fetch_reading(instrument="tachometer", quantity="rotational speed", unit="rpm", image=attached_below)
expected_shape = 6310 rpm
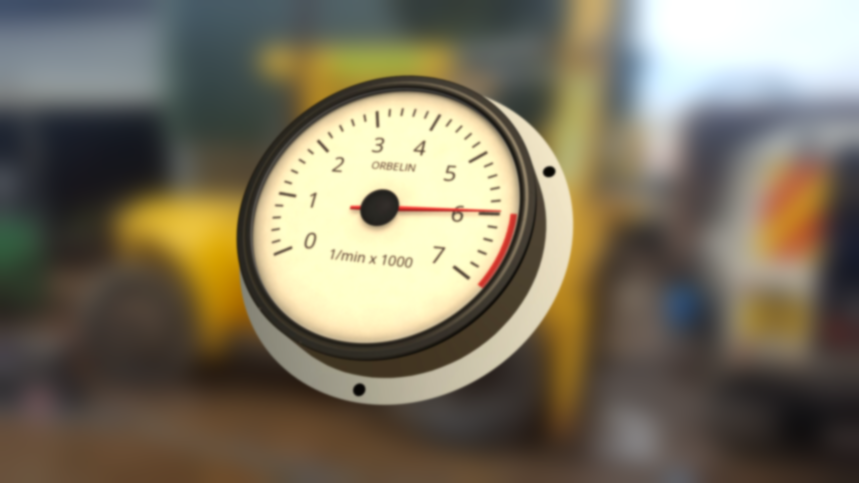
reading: 6000 rpm
